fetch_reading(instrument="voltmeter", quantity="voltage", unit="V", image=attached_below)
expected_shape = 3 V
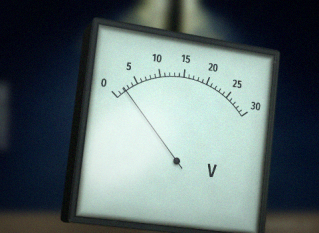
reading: 2 V
